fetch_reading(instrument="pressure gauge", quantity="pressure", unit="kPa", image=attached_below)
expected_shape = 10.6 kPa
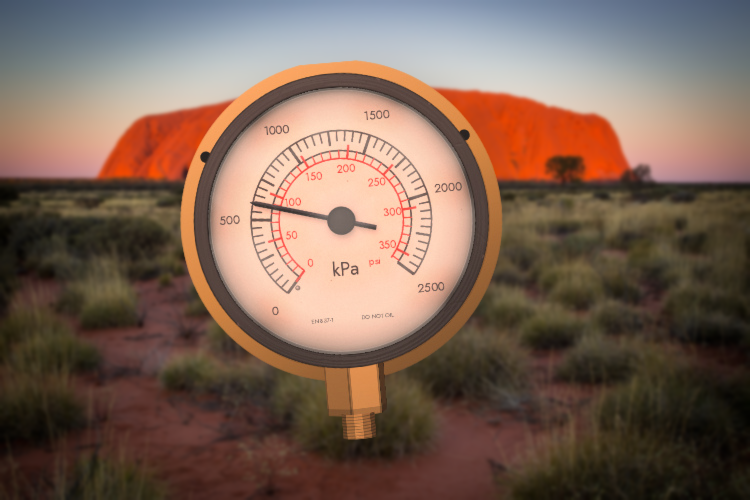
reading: 600 kPa
